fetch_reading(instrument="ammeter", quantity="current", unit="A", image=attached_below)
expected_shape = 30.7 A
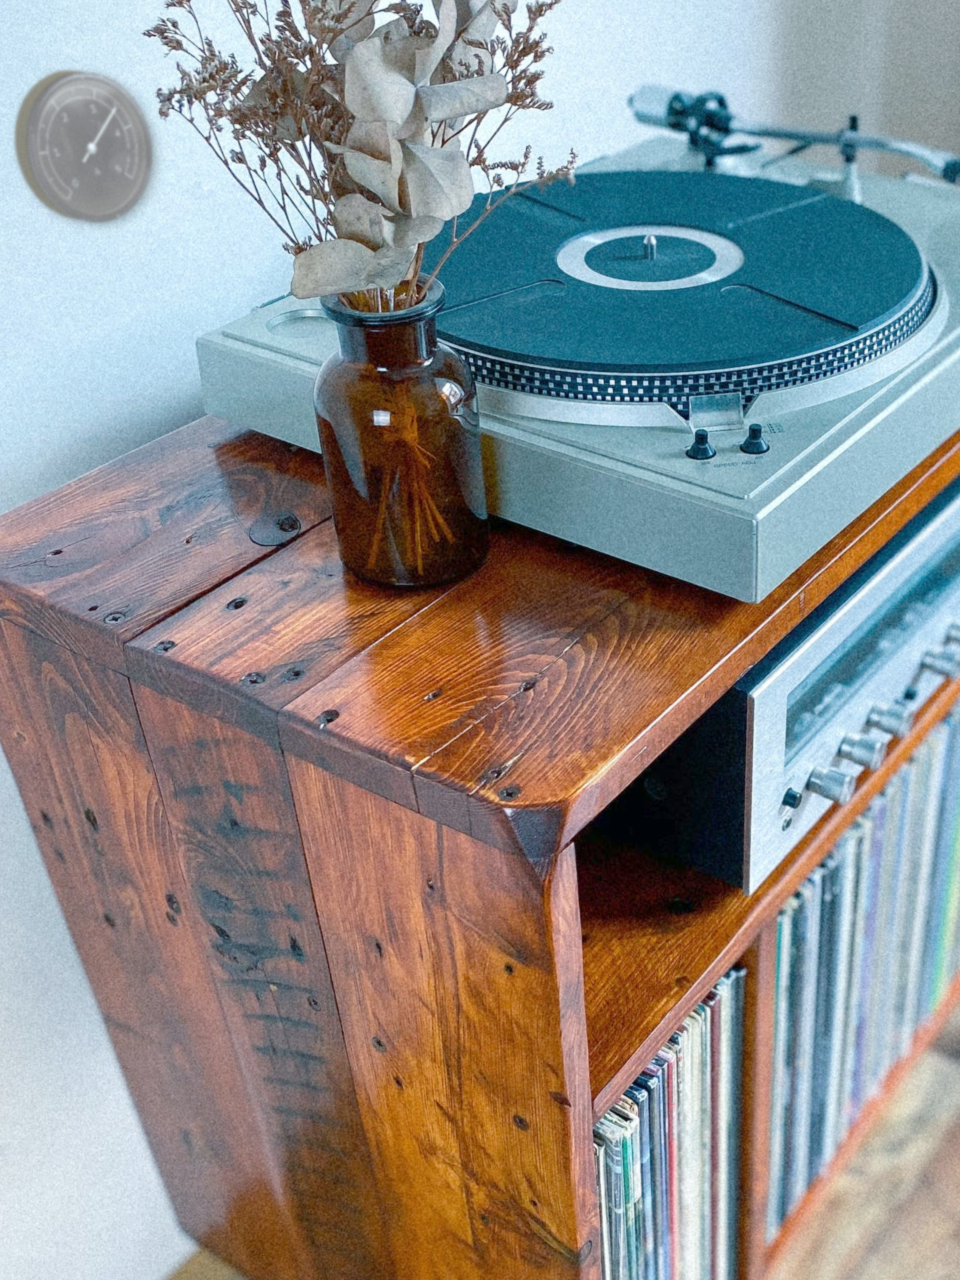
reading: 3.5 A
